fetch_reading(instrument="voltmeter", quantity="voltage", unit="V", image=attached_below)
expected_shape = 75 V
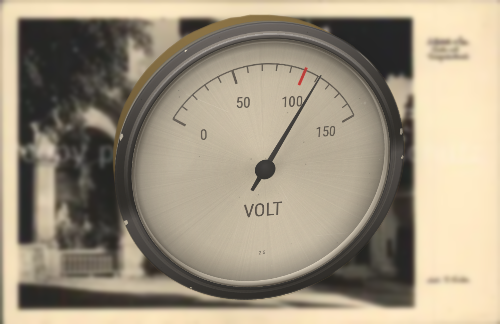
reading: 110 V
